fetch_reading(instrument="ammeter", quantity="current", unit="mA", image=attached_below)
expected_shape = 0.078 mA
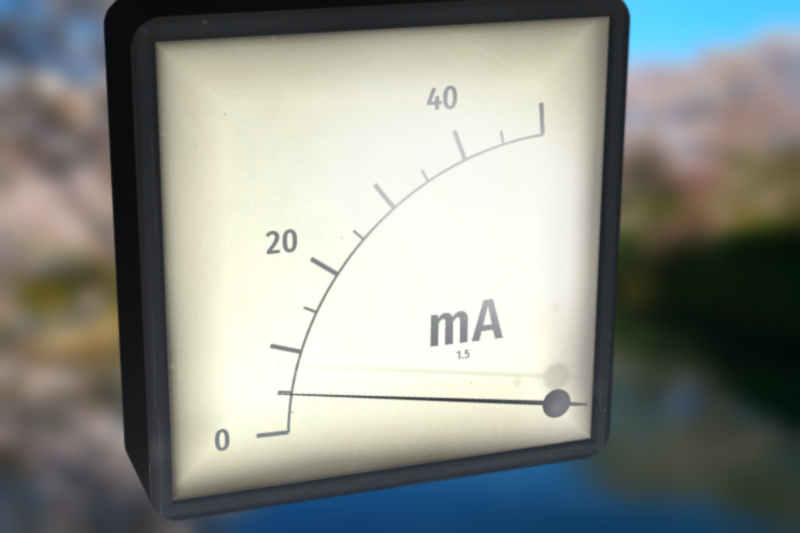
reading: 5 mA
